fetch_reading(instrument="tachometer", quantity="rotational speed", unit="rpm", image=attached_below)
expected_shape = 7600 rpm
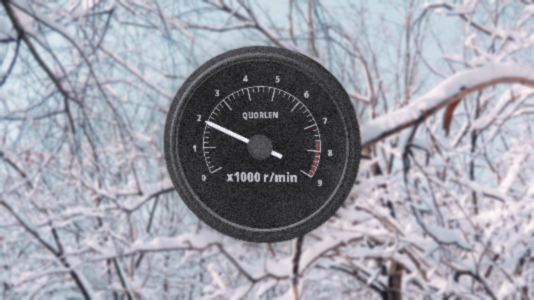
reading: 2000 rpm
